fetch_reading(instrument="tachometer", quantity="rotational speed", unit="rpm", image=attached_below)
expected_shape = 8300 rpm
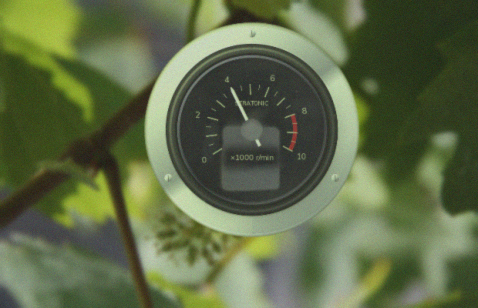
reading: 4000 rpm
